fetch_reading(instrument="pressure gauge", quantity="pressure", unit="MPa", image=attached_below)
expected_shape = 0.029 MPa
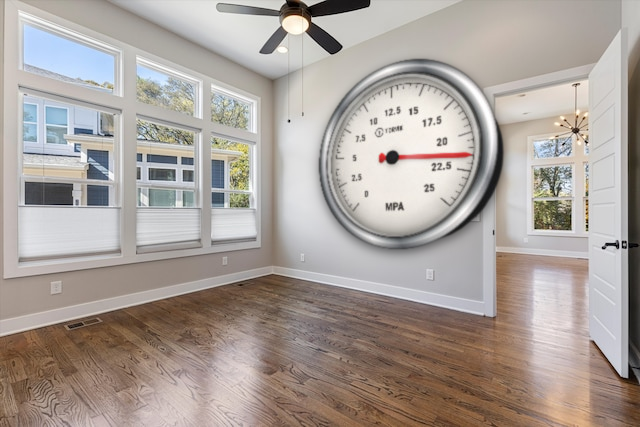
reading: 21.5 MPa
